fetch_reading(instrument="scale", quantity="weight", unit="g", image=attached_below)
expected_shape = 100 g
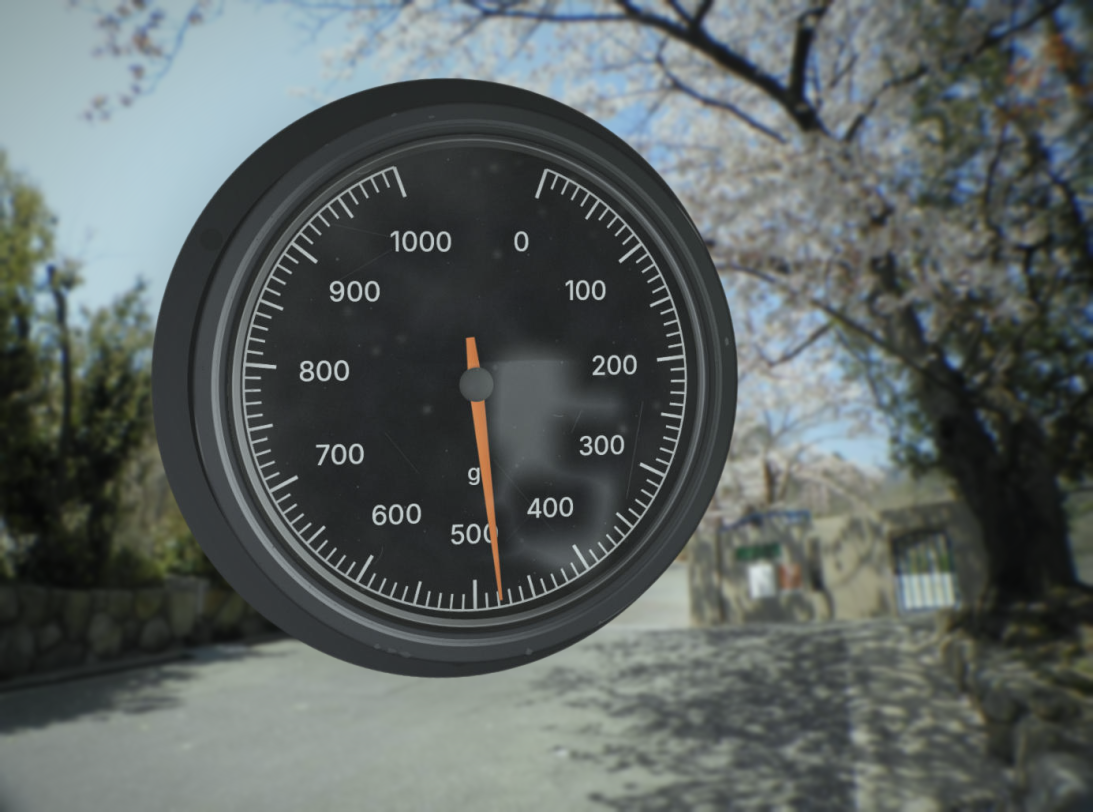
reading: 480 g
